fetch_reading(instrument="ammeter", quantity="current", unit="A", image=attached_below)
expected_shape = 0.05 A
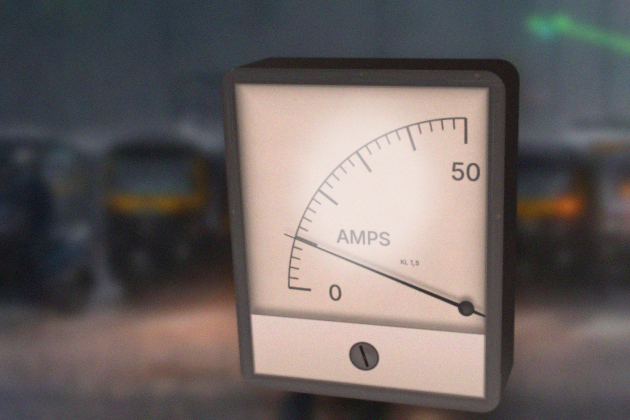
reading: 10 A
